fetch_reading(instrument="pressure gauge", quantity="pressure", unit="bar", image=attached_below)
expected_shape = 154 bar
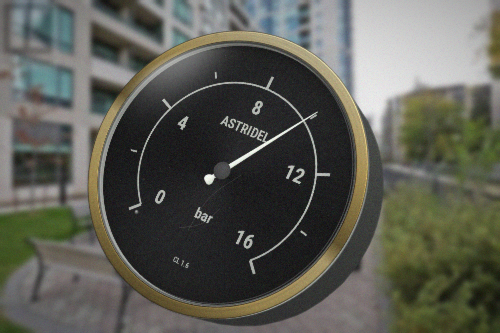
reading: 10 bar
